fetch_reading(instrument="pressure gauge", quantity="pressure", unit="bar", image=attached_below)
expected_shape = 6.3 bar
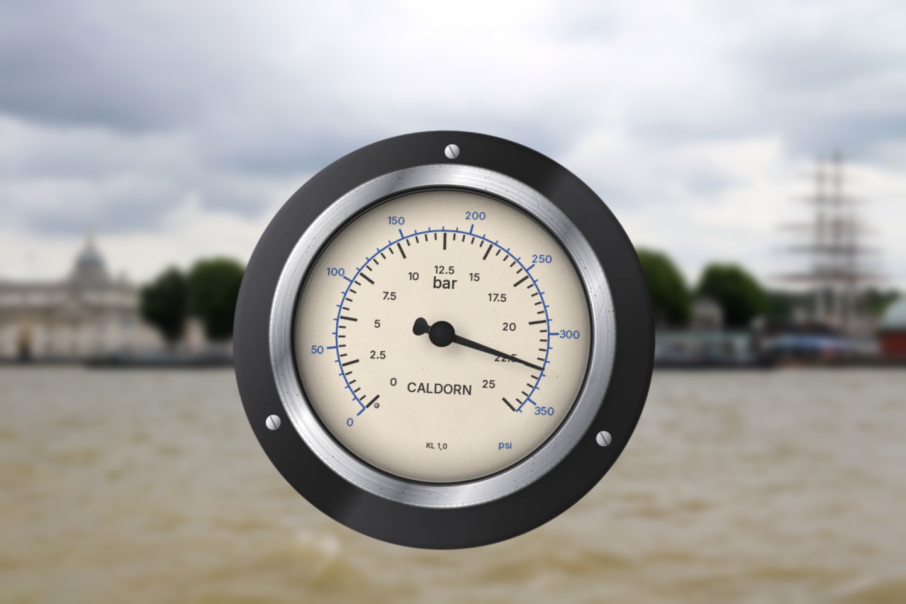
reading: 22.5 bar
